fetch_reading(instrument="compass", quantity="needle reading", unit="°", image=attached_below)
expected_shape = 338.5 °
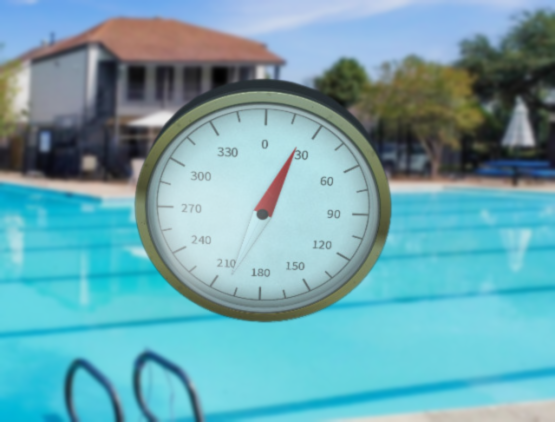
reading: 22.5 °
